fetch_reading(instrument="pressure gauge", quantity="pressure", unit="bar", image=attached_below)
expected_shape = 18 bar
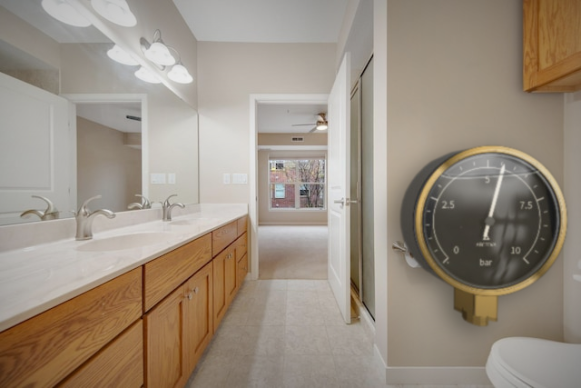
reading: 5.5 bar
